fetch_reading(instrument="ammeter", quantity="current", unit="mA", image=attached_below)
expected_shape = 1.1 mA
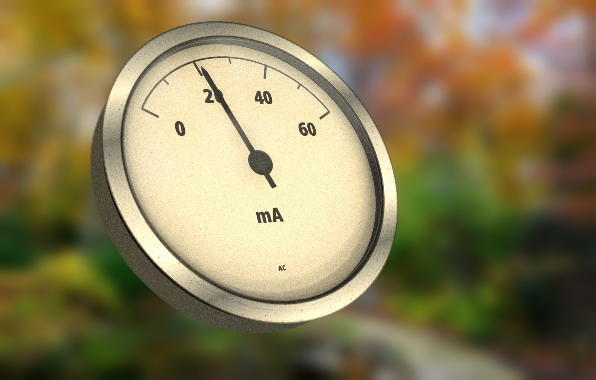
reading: 20 mA
